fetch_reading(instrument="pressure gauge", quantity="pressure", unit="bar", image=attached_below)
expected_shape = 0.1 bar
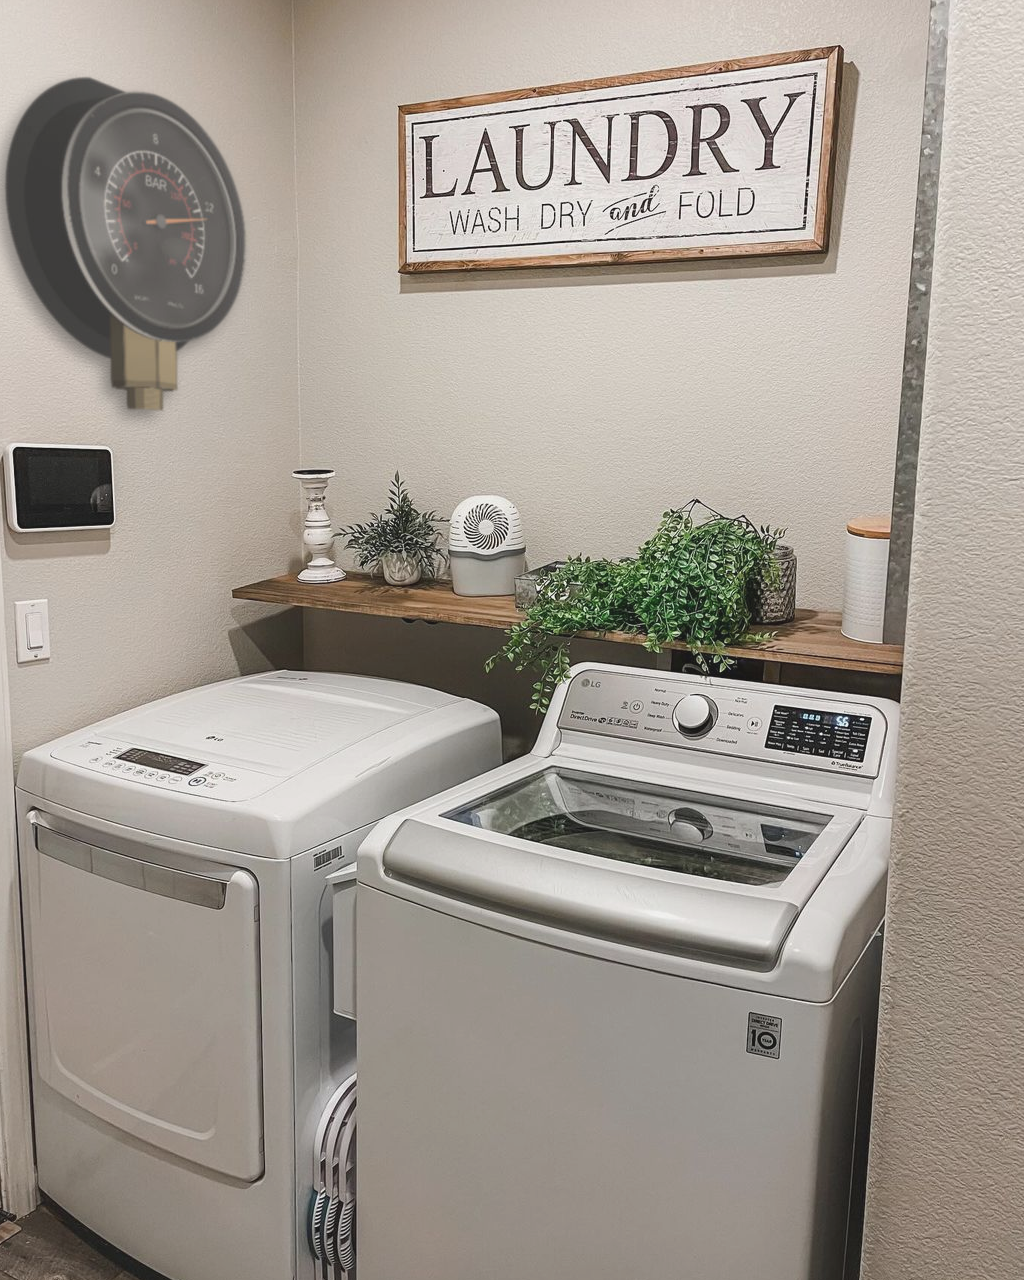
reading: 12.5 bar
